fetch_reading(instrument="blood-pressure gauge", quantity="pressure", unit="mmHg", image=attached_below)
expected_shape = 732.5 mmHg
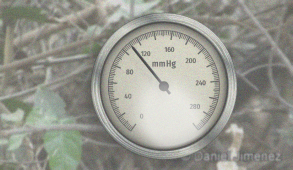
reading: 110 mmHg
